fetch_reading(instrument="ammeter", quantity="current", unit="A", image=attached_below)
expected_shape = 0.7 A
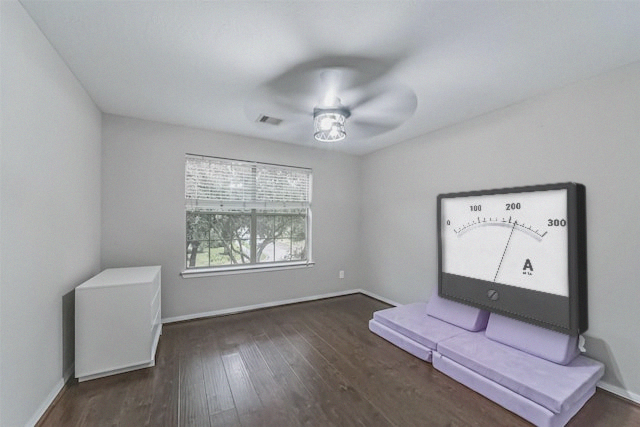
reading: 220 A
